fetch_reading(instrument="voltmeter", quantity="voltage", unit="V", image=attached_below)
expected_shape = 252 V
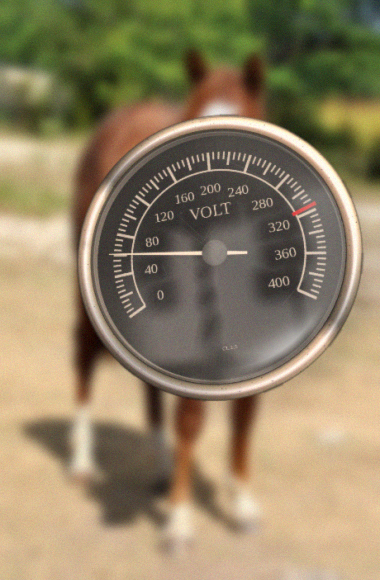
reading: 60 V
